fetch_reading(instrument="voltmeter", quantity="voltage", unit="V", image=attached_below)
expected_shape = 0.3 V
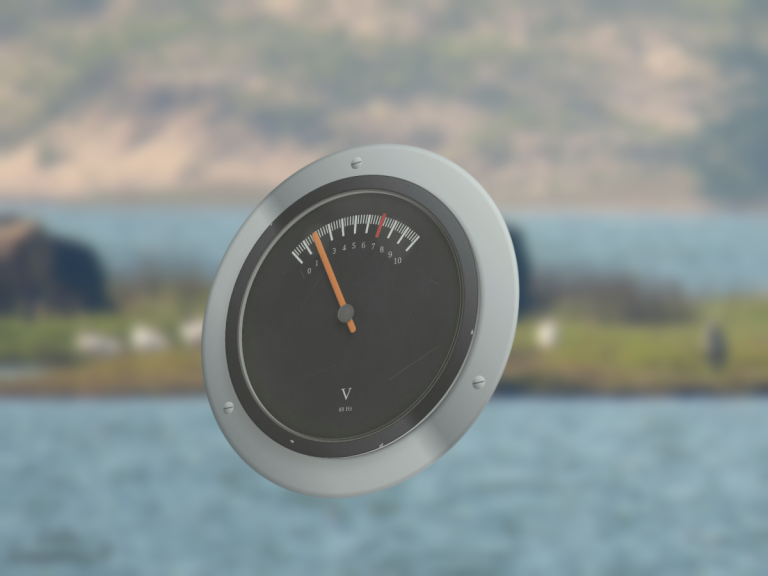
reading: 2 V
